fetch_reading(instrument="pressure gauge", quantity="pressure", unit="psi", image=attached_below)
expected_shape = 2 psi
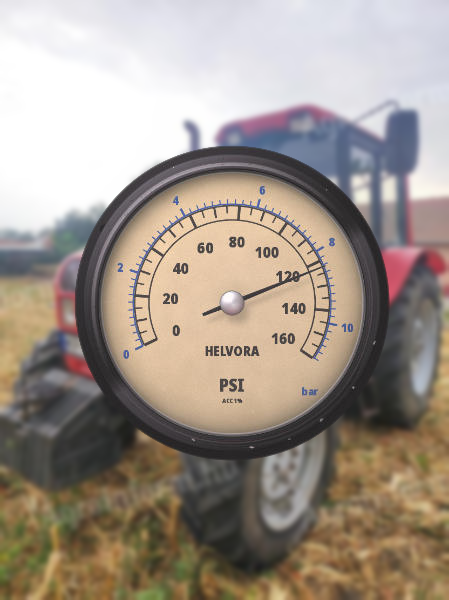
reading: 122.5 psi
